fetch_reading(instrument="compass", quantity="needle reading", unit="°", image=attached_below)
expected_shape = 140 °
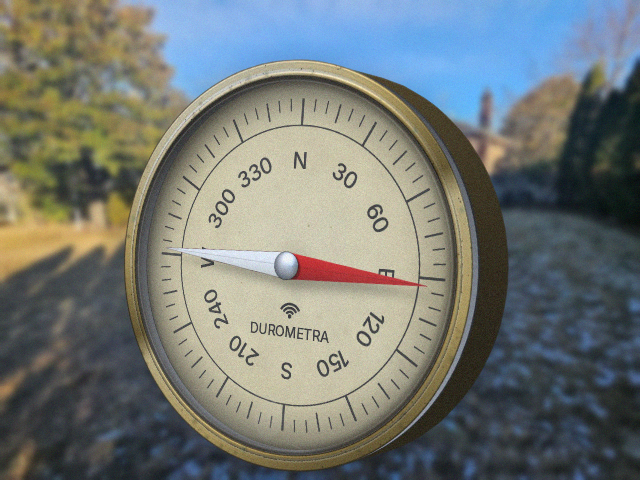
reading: 92.5 °
